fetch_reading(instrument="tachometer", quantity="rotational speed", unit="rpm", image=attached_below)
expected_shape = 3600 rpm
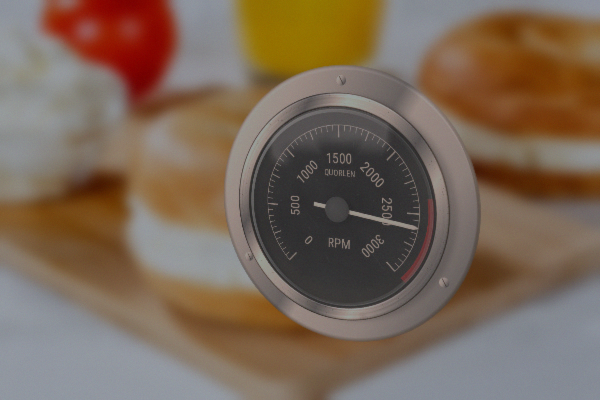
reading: 2600 rpm
